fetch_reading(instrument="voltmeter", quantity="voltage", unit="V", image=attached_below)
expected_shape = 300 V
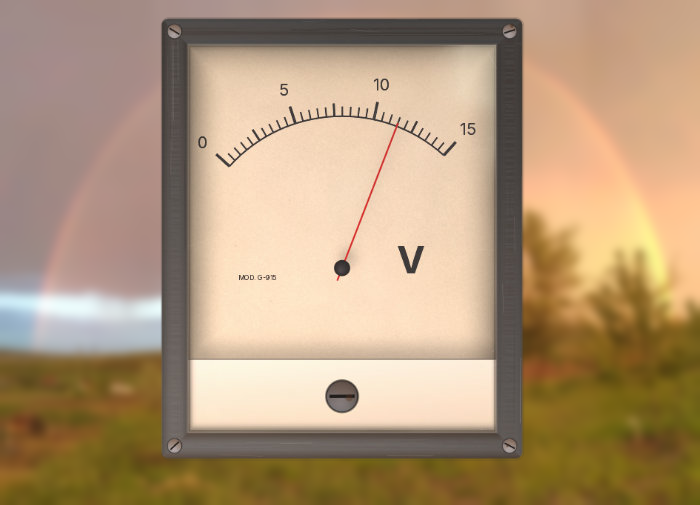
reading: 11.5 V
